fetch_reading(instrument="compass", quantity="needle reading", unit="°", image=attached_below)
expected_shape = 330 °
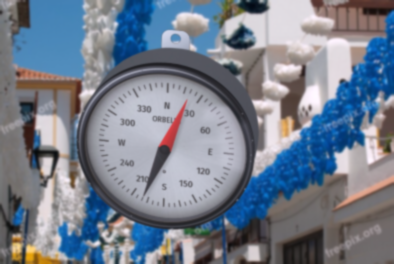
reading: 20 °
